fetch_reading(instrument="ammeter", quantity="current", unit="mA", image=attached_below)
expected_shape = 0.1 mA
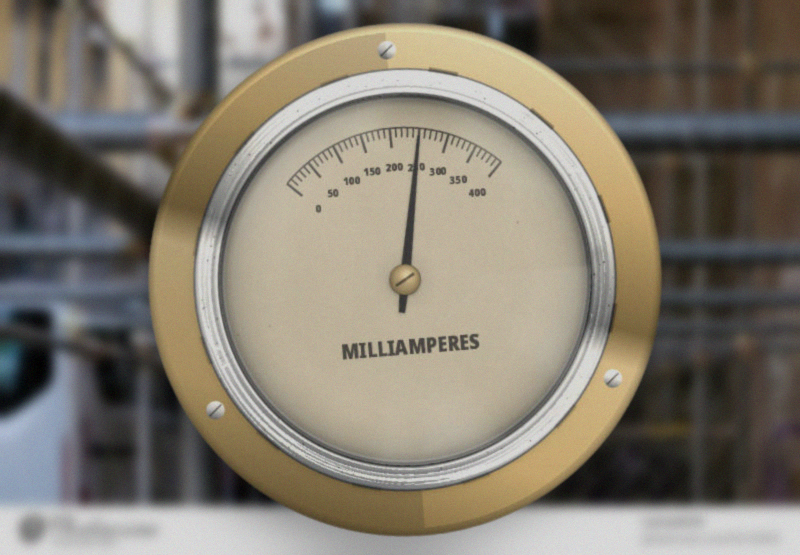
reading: 250 mA
